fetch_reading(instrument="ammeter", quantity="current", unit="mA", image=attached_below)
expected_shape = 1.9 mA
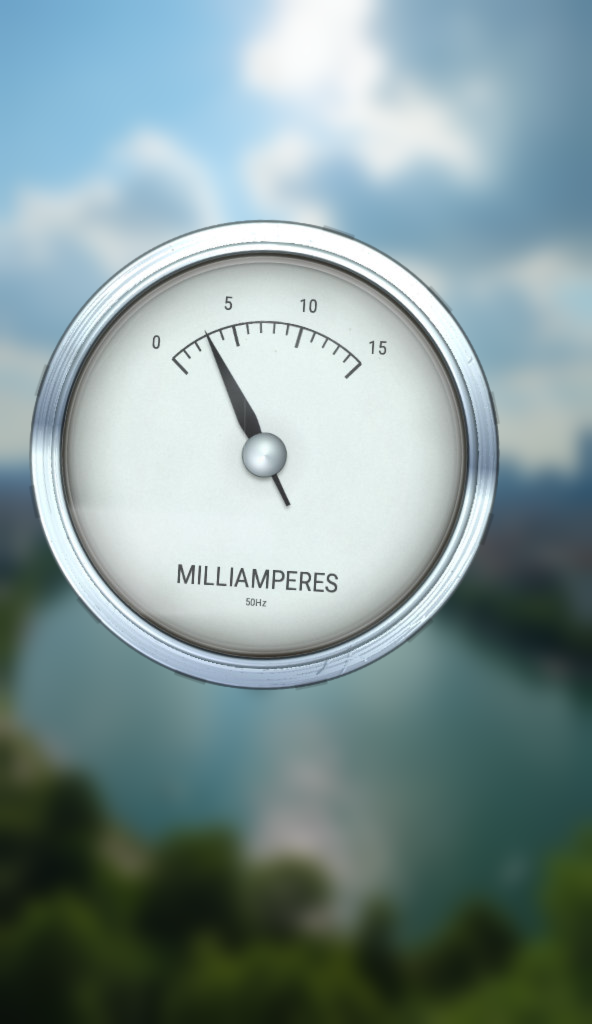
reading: 3 mA
